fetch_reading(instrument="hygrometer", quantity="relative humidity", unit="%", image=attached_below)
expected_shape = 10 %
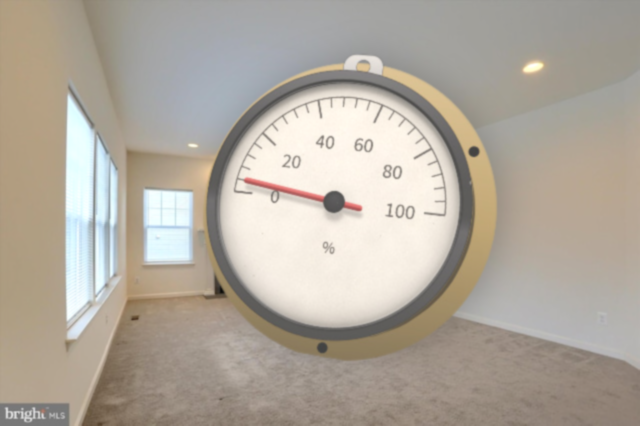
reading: 4 %
